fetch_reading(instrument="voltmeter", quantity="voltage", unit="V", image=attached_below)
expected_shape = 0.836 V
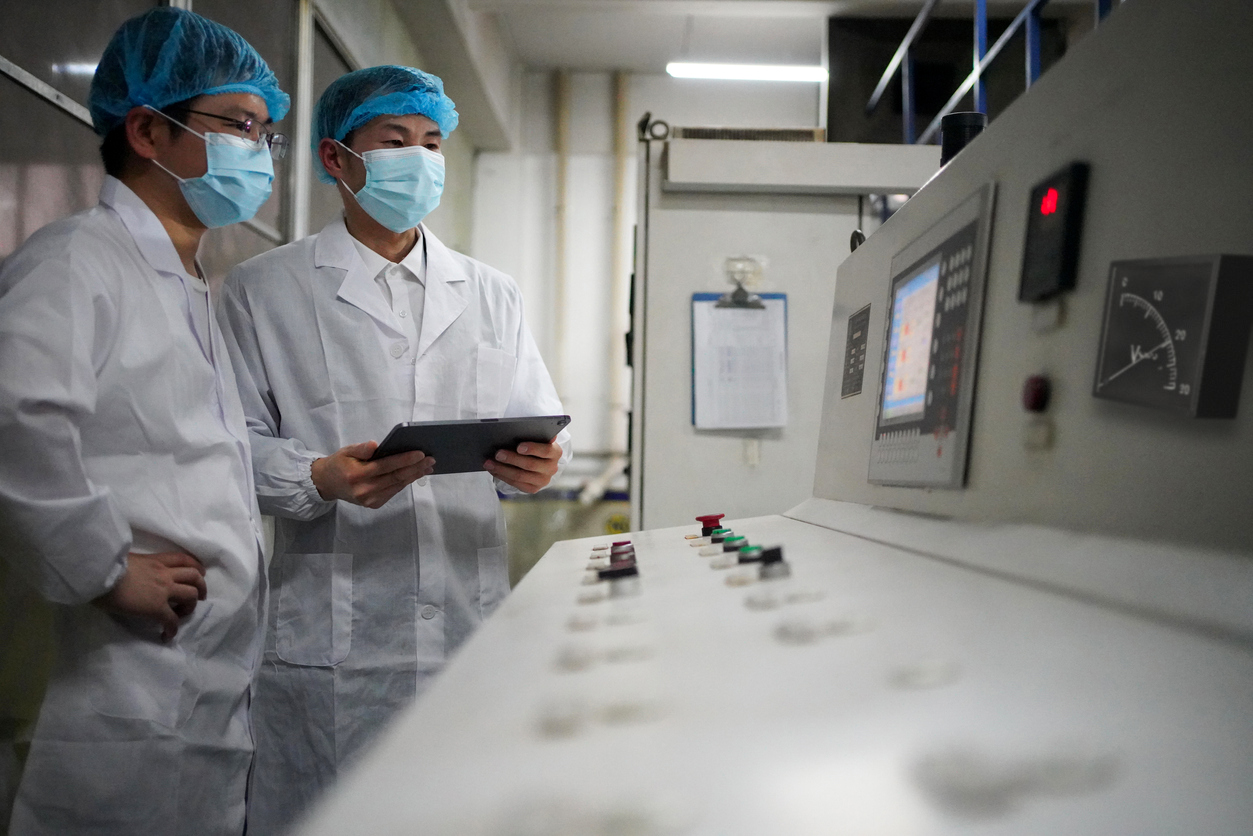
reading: 20 V
